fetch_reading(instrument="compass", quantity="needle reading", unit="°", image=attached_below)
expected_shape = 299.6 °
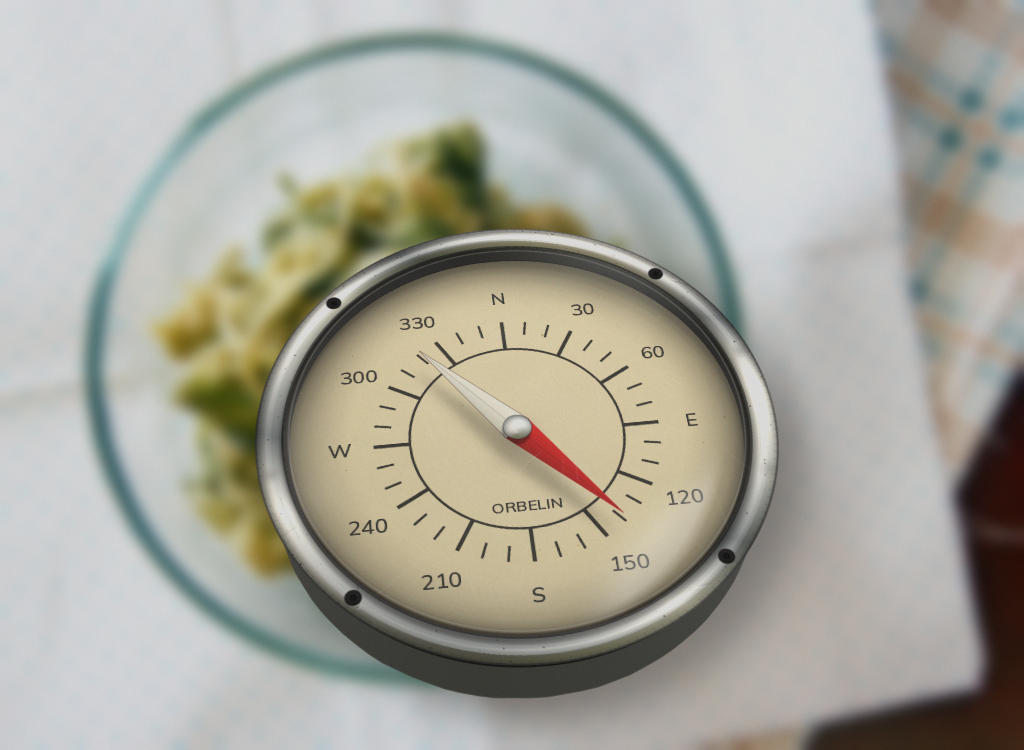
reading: 140 °
